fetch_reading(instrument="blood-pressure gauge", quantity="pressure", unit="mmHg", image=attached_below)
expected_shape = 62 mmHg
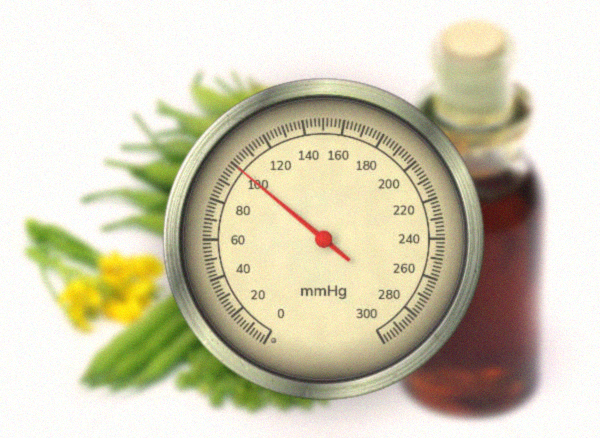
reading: 100 mmHg
